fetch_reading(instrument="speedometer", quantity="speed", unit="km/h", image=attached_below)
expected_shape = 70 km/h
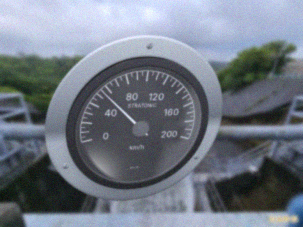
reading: 55 km/h
